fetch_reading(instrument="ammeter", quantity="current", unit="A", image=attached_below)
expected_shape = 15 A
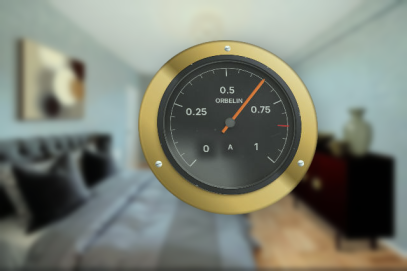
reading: 0.65 A
